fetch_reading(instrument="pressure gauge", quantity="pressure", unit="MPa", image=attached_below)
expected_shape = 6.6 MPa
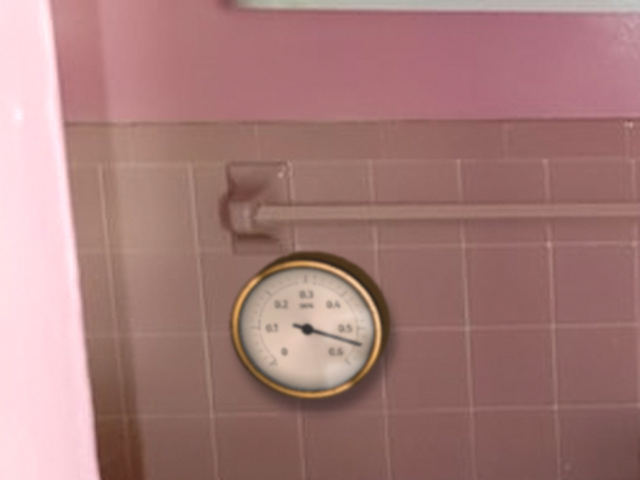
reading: 0.54 MPa
